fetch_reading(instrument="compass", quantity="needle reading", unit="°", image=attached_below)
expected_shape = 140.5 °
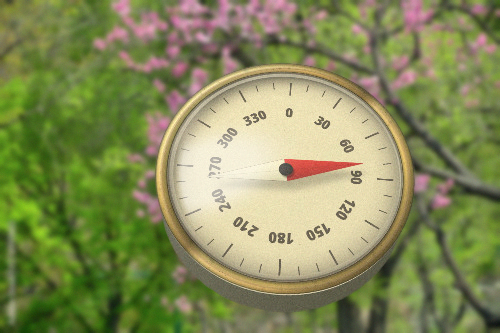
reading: 80 °
